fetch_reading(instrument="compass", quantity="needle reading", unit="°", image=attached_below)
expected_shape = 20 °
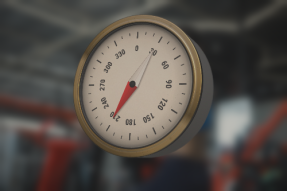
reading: 210 °
